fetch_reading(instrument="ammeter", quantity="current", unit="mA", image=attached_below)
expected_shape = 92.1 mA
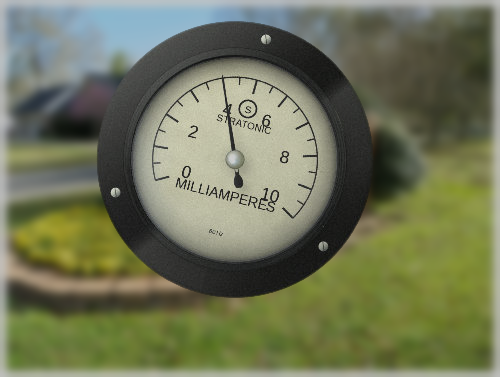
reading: 4 mA
